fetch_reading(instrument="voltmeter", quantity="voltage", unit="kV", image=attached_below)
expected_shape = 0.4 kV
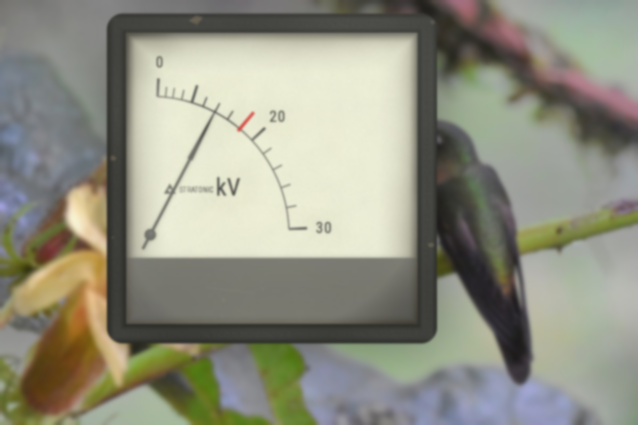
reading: 14 kV
